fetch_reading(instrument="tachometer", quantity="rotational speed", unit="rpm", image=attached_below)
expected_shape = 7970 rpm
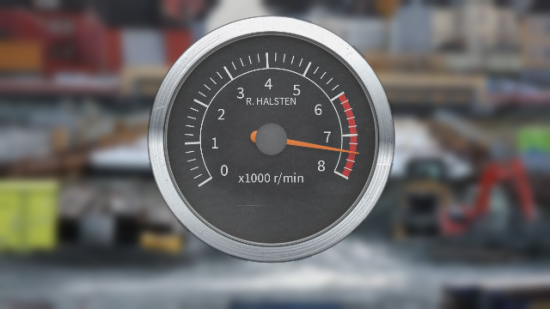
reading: 7400 rpm
